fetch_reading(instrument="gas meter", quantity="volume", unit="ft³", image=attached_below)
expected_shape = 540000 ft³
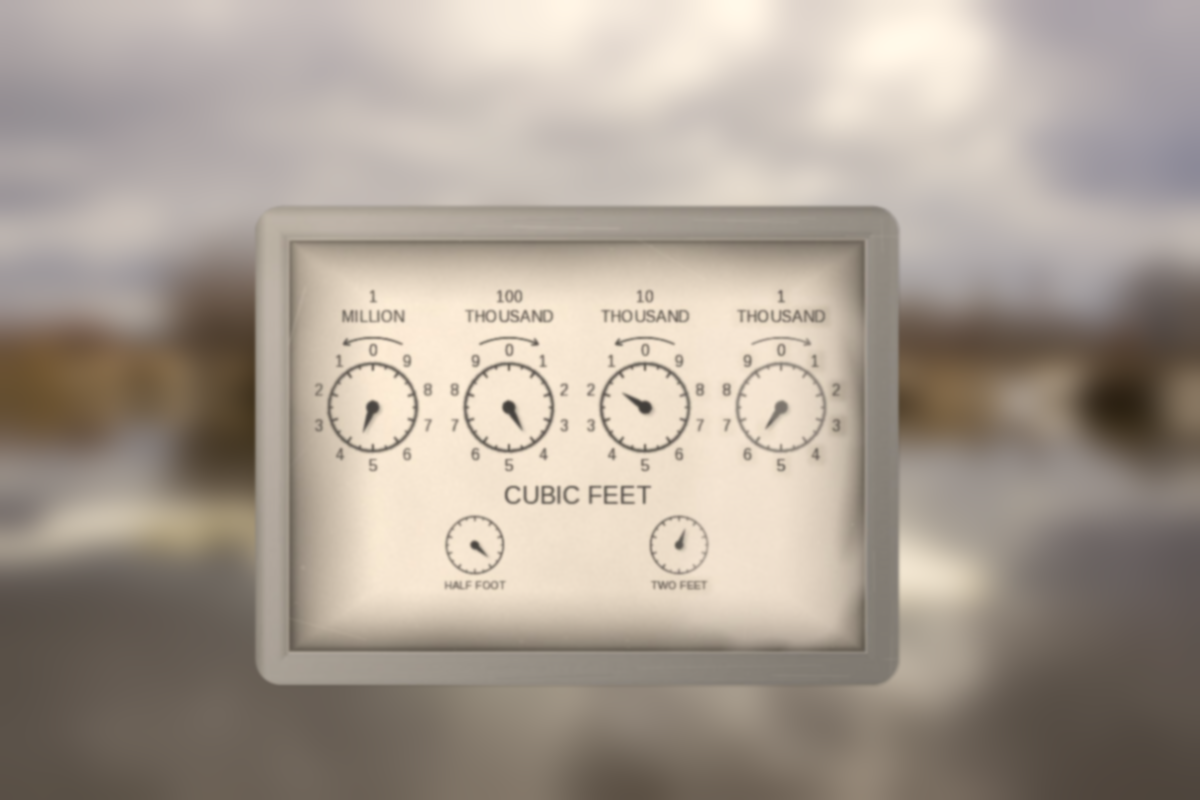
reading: 441600 ft³
